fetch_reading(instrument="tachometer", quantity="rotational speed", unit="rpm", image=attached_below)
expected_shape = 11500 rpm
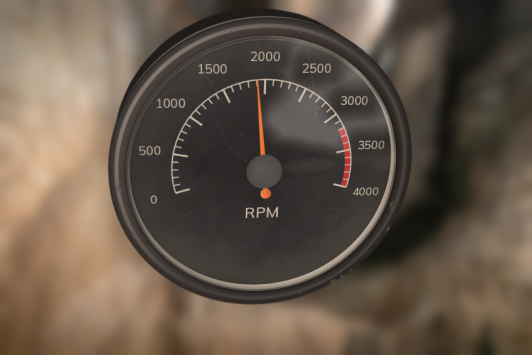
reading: 1900 rpm
